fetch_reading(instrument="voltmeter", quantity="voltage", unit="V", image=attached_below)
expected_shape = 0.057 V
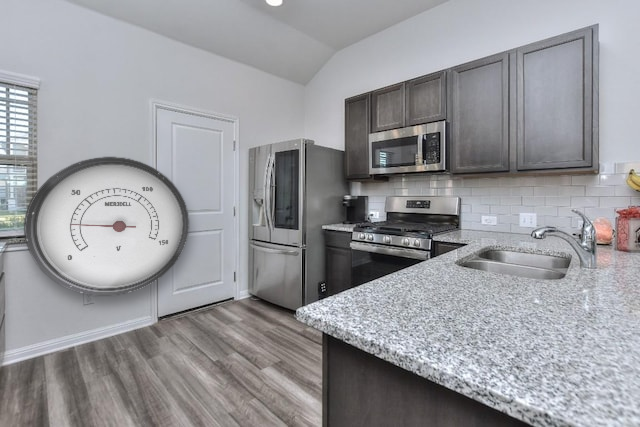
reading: 25 V
